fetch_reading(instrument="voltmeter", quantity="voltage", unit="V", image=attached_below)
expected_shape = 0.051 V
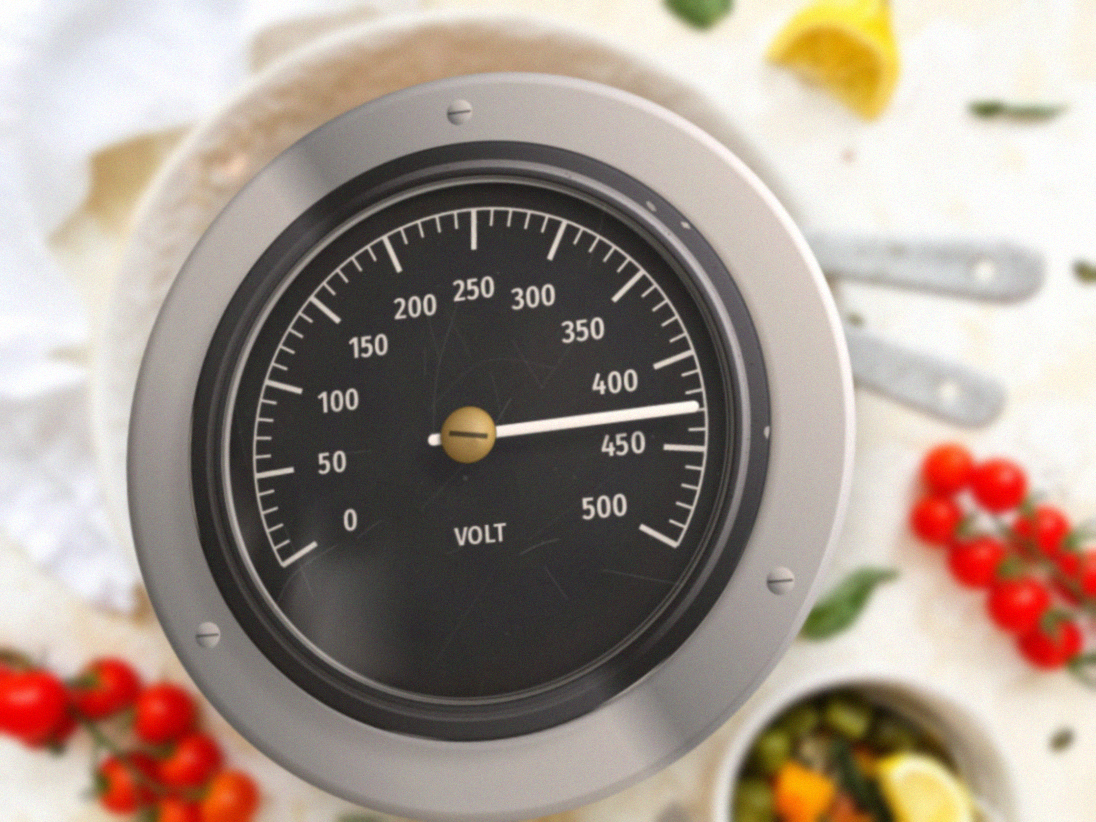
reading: 430 V
